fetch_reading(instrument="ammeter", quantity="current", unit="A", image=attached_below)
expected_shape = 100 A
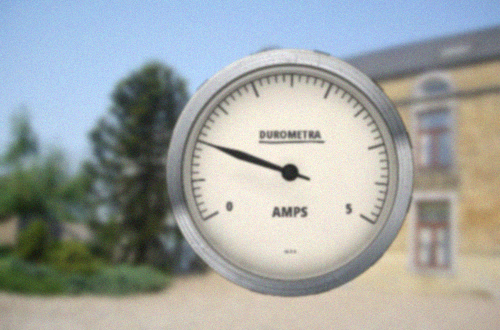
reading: 1 A
